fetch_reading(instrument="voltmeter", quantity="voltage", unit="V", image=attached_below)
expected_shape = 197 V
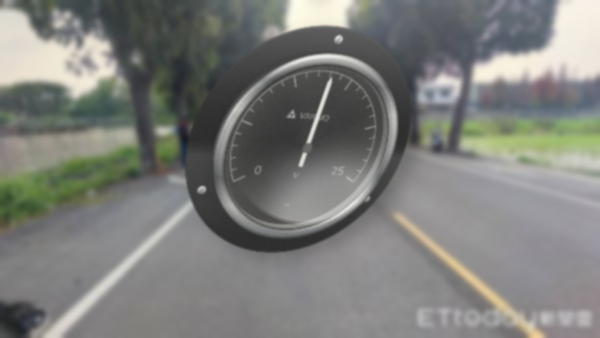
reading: 13 V
